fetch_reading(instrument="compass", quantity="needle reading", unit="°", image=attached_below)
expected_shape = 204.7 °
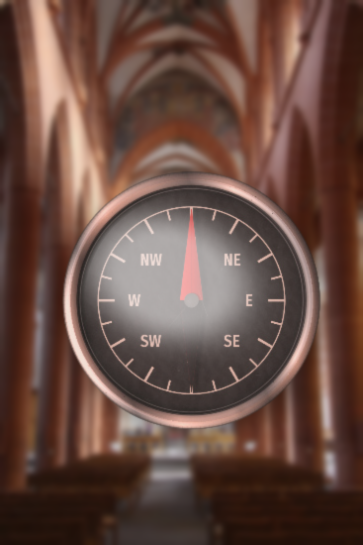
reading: 0 °
